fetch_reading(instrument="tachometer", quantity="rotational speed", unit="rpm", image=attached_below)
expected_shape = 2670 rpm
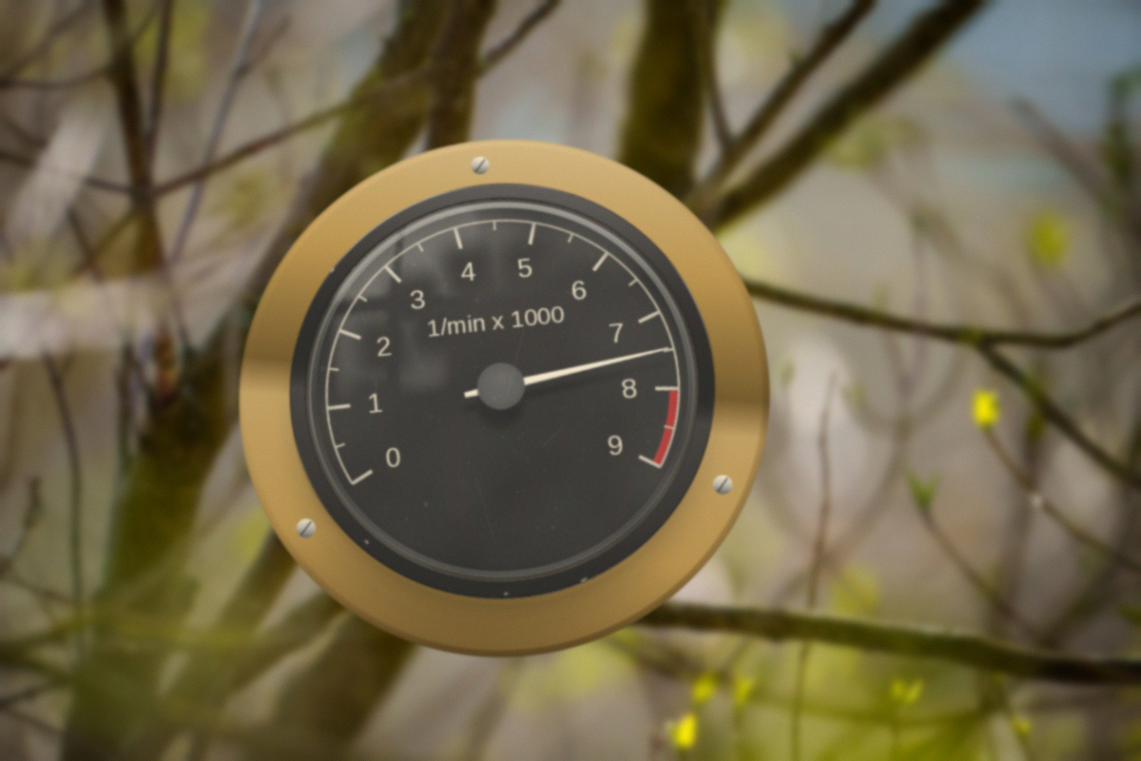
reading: 7500 rpm
